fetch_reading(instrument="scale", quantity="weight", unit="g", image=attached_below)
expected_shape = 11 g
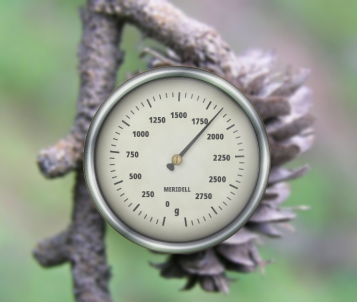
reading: 1850 g
